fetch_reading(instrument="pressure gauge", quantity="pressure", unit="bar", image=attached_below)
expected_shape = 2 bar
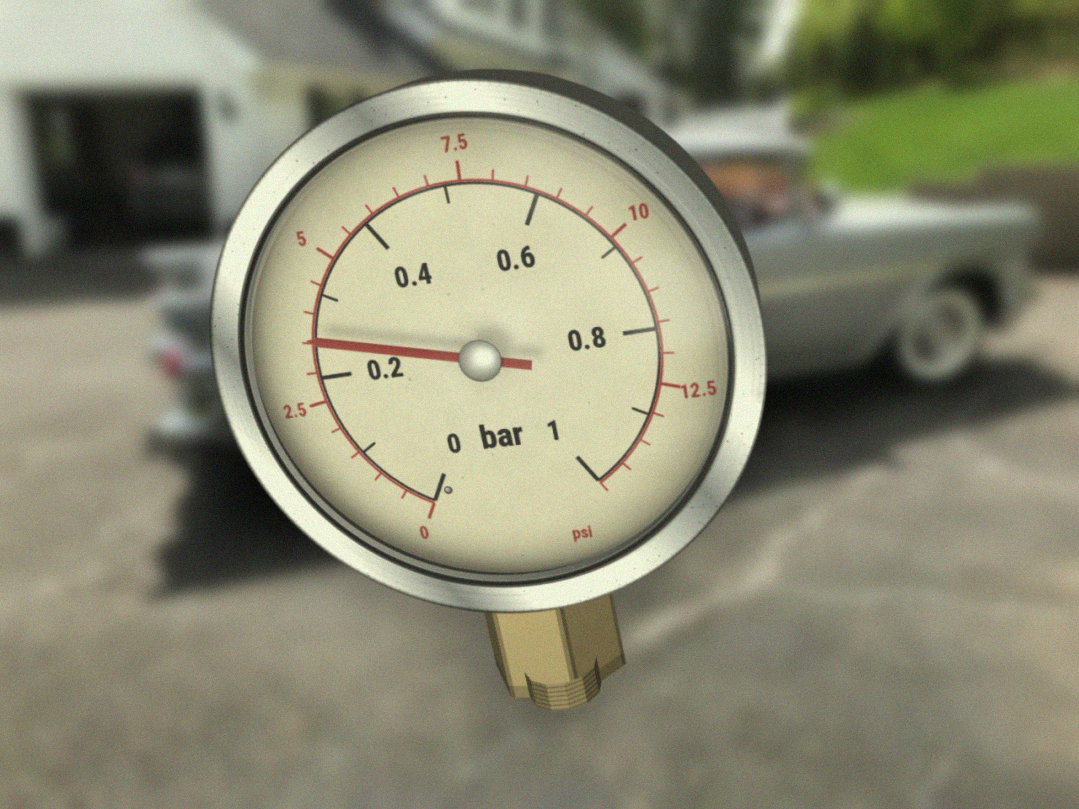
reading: 0.25 bar
